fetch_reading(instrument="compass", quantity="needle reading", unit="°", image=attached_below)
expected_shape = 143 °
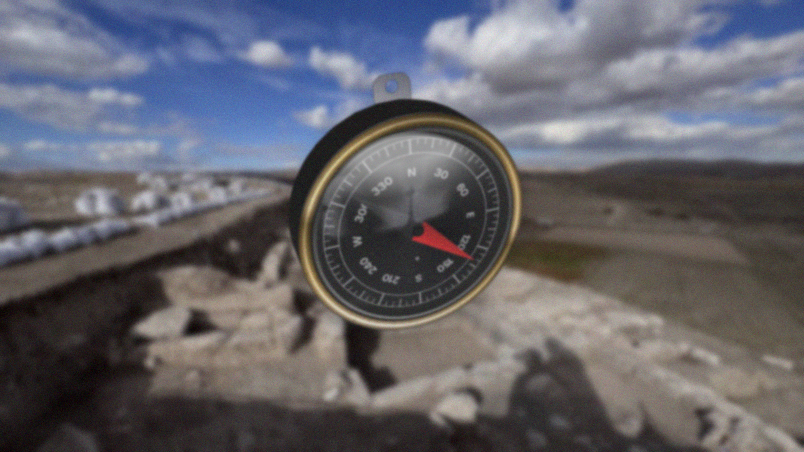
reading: 130 °
